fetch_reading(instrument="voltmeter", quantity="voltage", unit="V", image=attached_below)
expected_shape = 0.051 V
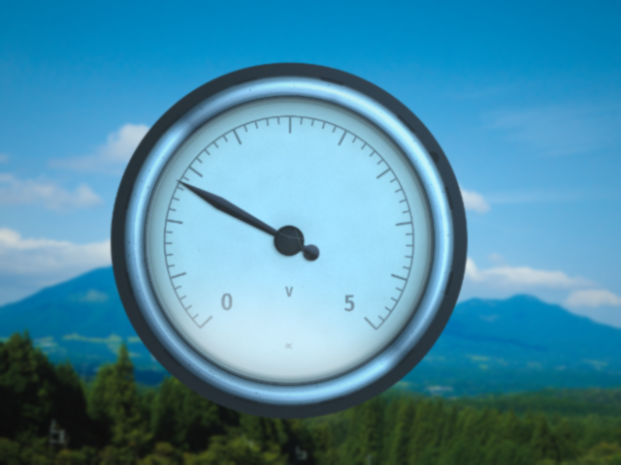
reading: 1.35 V
